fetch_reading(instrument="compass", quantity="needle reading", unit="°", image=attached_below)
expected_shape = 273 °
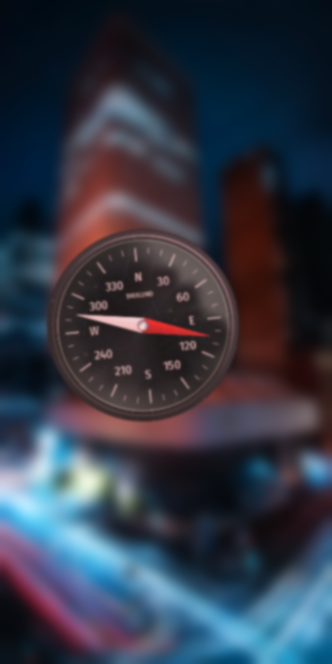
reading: 105 °
